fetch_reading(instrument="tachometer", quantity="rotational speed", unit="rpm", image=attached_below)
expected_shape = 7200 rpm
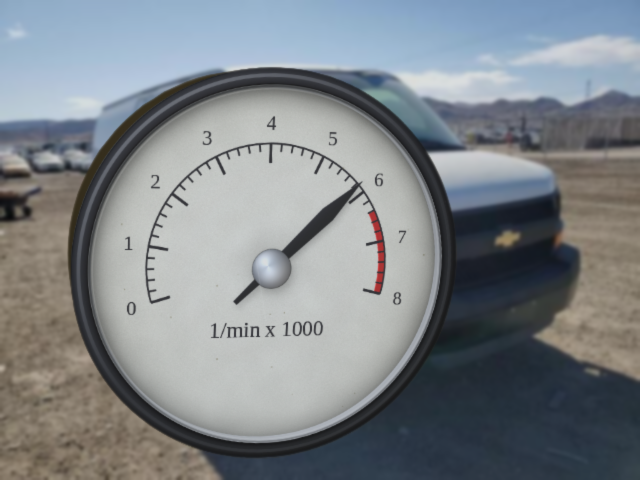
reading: 5800 rpm
